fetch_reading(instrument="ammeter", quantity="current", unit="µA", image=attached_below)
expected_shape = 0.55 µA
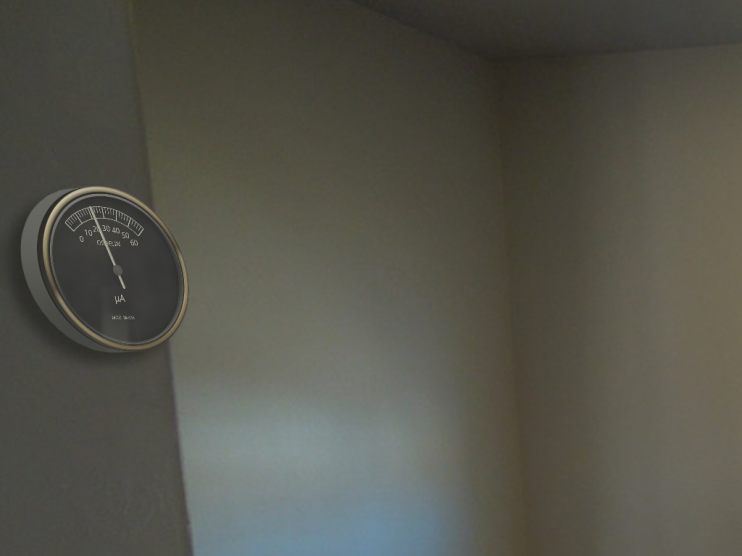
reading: 20 µA
